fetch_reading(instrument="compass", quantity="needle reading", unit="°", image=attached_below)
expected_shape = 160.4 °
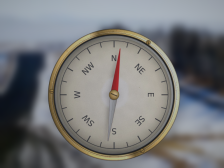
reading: 7.5 °
